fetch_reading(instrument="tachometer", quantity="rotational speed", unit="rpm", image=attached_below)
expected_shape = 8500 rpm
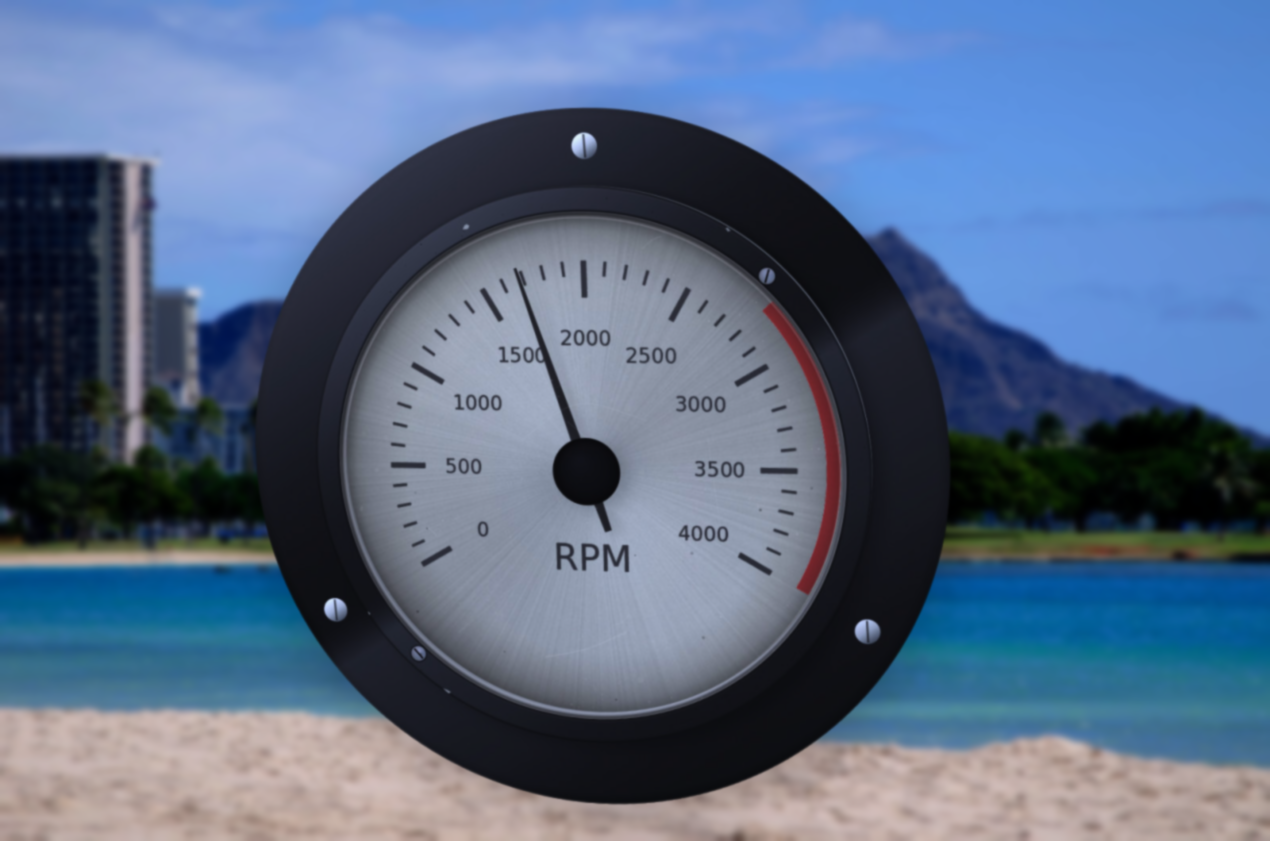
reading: 1700 rpm
